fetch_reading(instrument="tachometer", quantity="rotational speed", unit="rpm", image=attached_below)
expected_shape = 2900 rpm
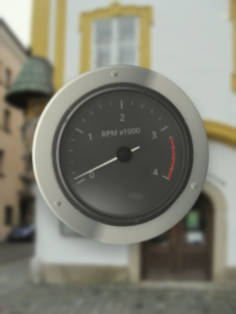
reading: 100 rpm
